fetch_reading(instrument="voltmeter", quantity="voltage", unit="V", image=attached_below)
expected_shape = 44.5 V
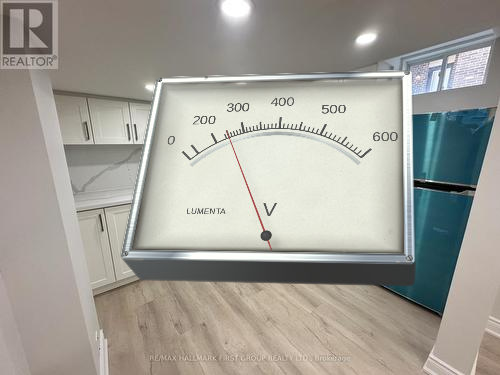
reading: 250 V
